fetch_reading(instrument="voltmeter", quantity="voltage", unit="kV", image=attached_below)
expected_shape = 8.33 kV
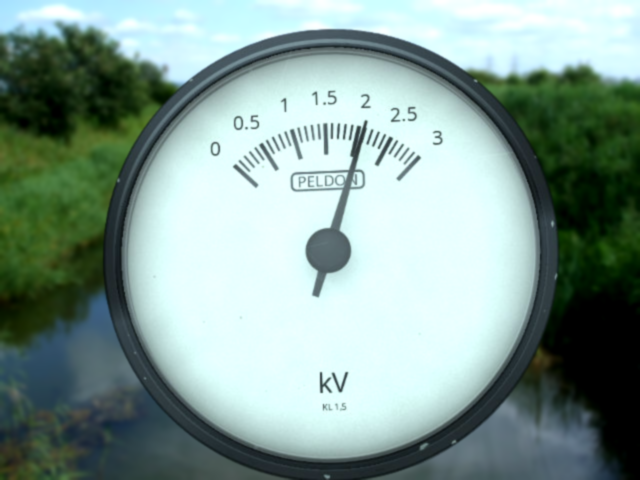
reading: 2.1 kV
